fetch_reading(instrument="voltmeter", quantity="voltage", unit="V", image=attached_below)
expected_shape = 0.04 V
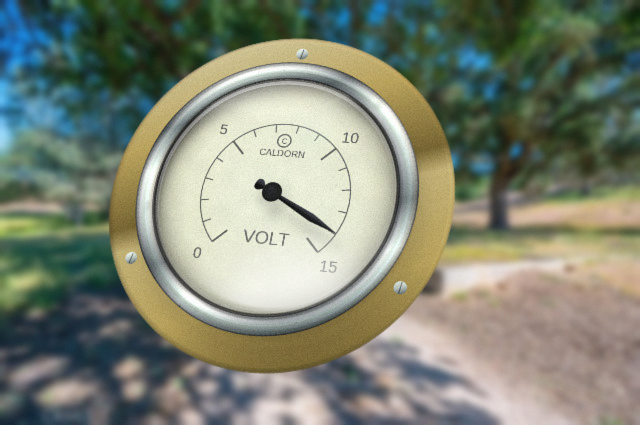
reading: 14 V
